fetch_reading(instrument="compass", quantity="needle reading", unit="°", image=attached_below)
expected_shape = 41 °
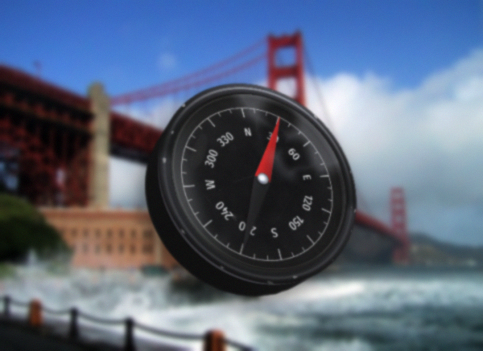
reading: 30 °
